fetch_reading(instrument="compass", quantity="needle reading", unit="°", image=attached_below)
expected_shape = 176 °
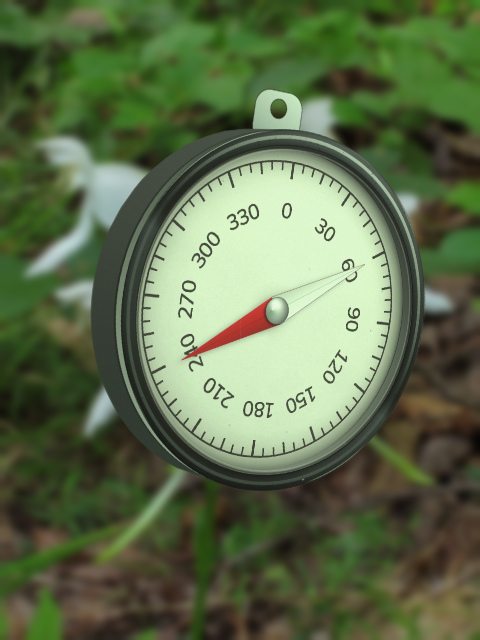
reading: 240 °
